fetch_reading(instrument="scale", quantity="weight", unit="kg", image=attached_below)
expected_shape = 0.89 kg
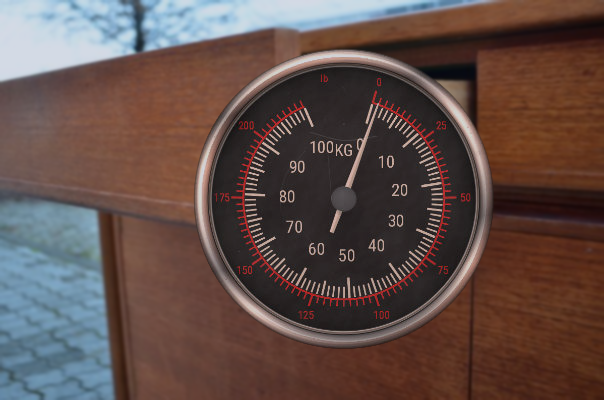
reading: 1 kg
